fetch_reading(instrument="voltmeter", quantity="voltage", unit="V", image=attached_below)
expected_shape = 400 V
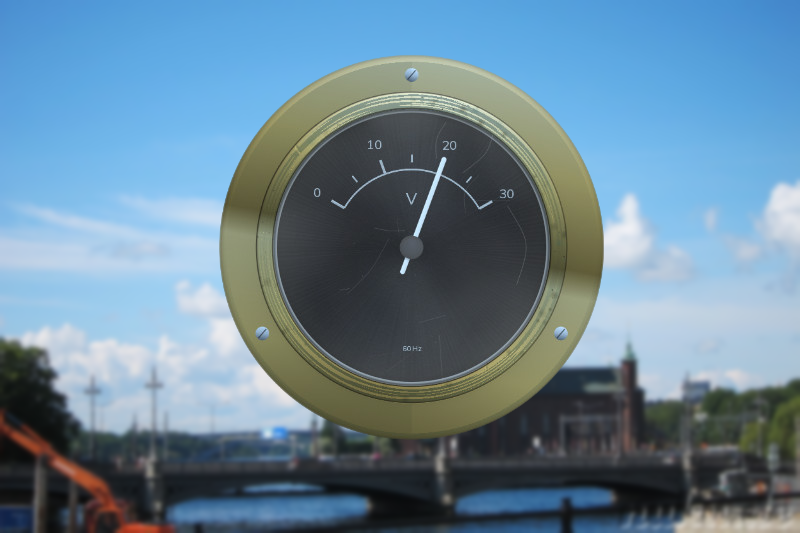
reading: 20 V
